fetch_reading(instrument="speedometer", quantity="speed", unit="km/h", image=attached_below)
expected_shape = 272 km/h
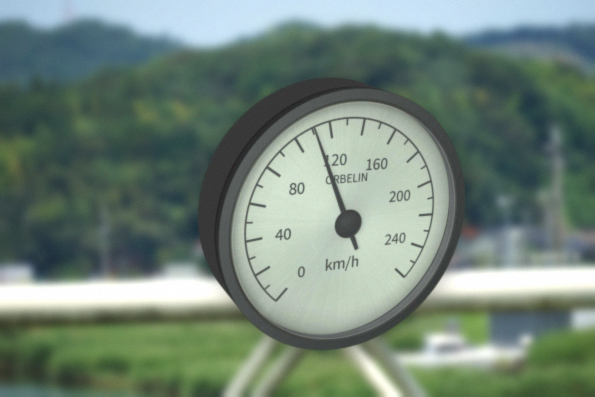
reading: 110 km/h
